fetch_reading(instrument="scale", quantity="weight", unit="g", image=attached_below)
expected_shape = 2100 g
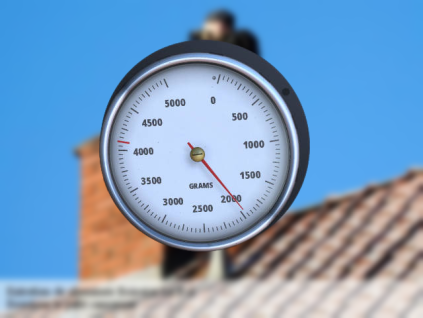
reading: 1950 g
